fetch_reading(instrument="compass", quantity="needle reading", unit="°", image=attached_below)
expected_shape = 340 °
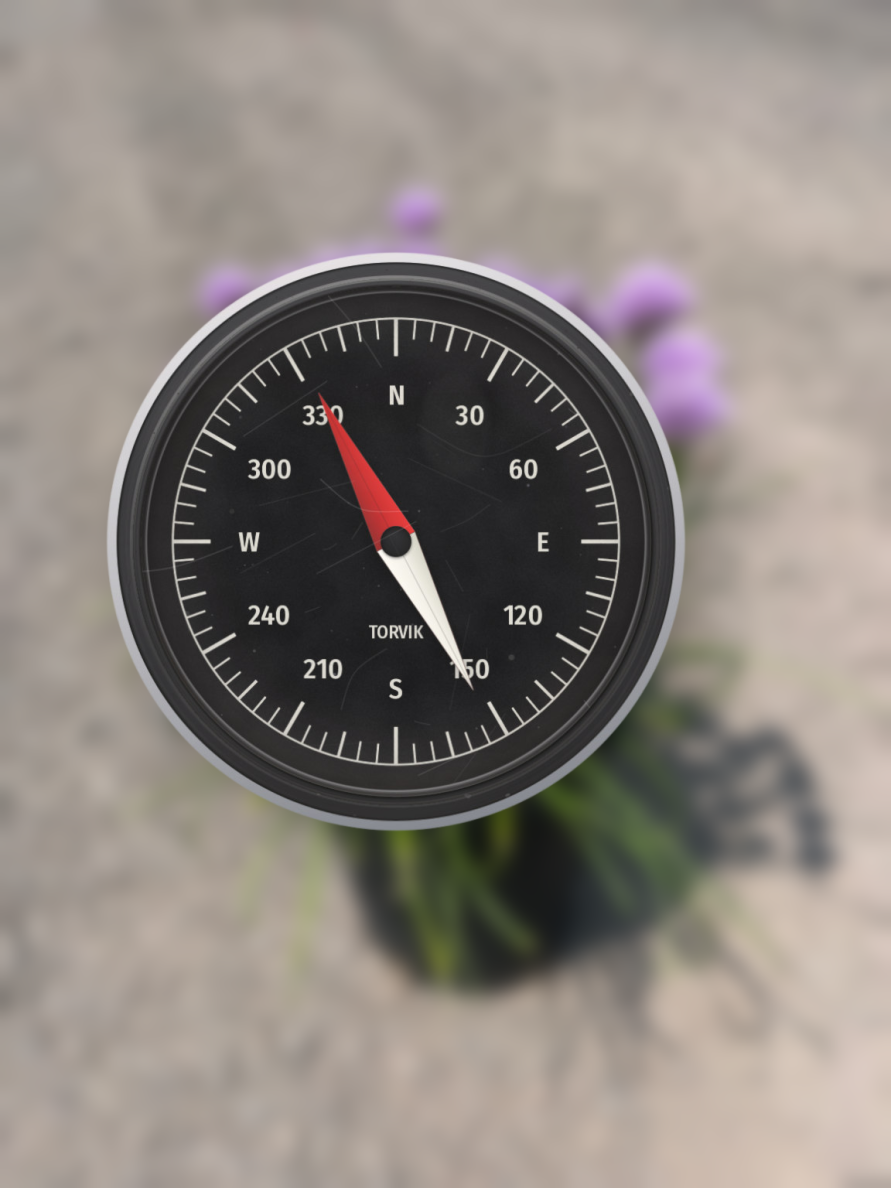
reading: 332.5 °
